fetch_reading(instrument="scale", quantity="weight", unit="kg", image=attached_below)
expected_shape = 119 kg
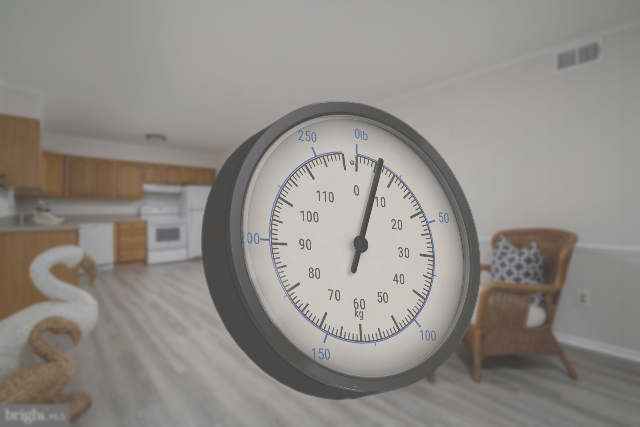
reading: 5 kg
